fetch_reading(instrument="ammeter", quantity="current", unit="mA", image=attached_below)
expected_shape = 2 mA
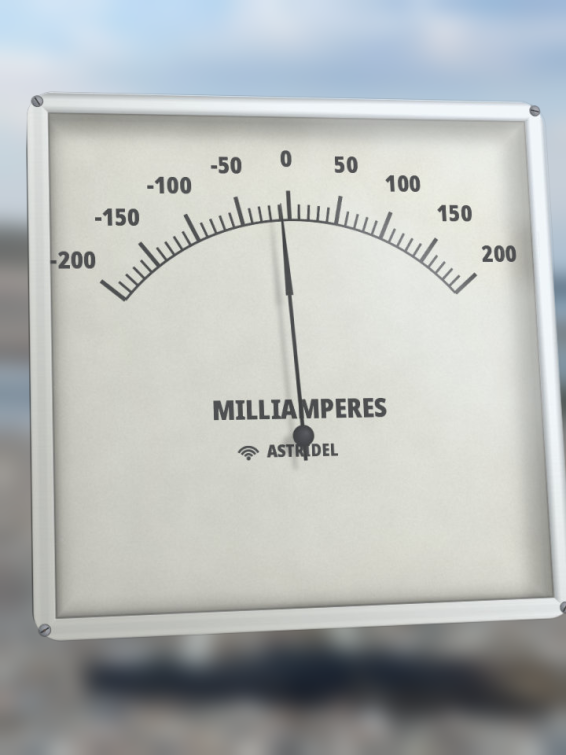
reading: -10 mA
